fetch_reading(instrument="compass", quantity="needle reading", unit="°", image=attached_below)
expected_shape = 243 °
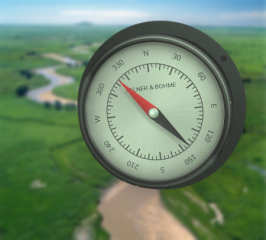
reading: 320 °
